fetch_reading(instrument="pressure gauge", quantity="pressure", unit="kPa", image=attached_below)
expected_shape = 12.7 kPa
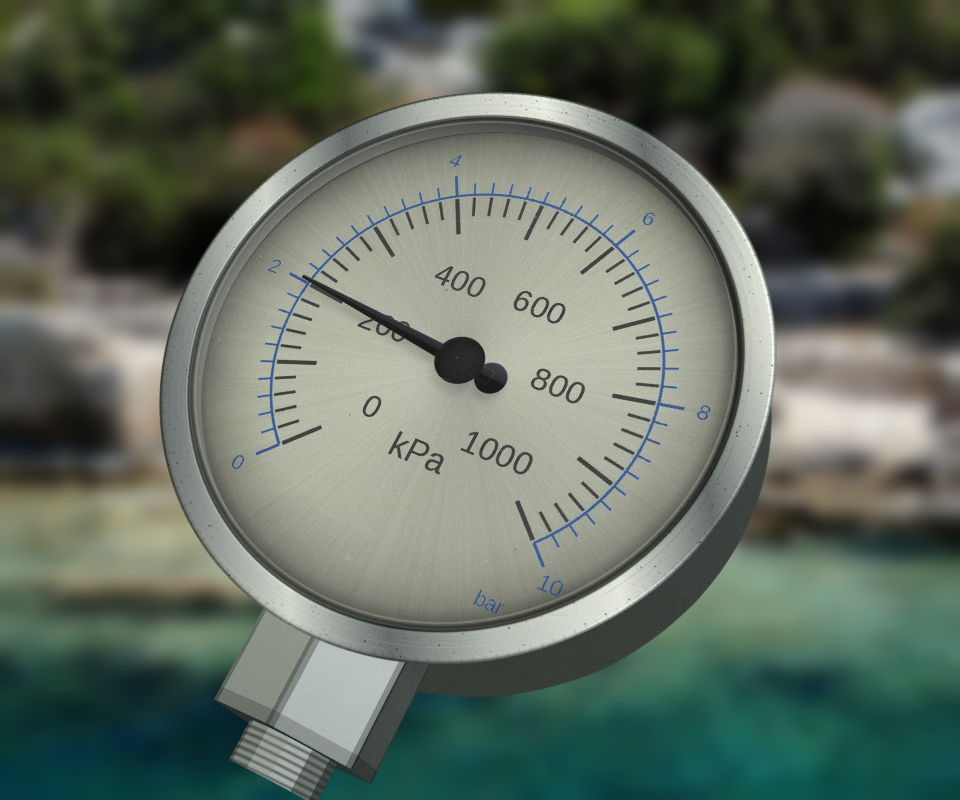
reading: 200 kPa
